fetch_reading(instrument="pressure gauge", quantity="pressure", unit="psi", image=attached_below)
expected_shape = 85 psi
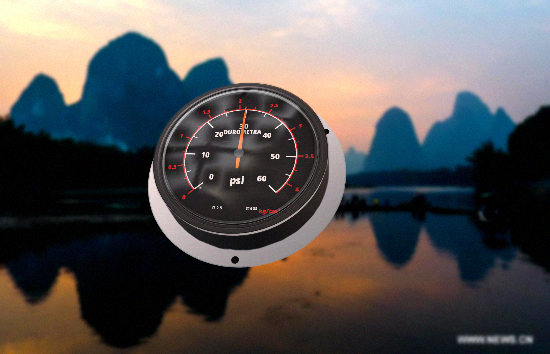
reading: 30 psi
